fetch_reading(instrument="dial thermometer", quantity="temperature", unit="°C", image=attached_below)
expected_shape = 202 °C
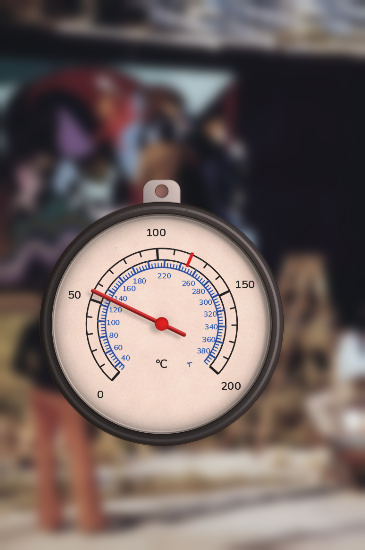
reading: 55 °C
